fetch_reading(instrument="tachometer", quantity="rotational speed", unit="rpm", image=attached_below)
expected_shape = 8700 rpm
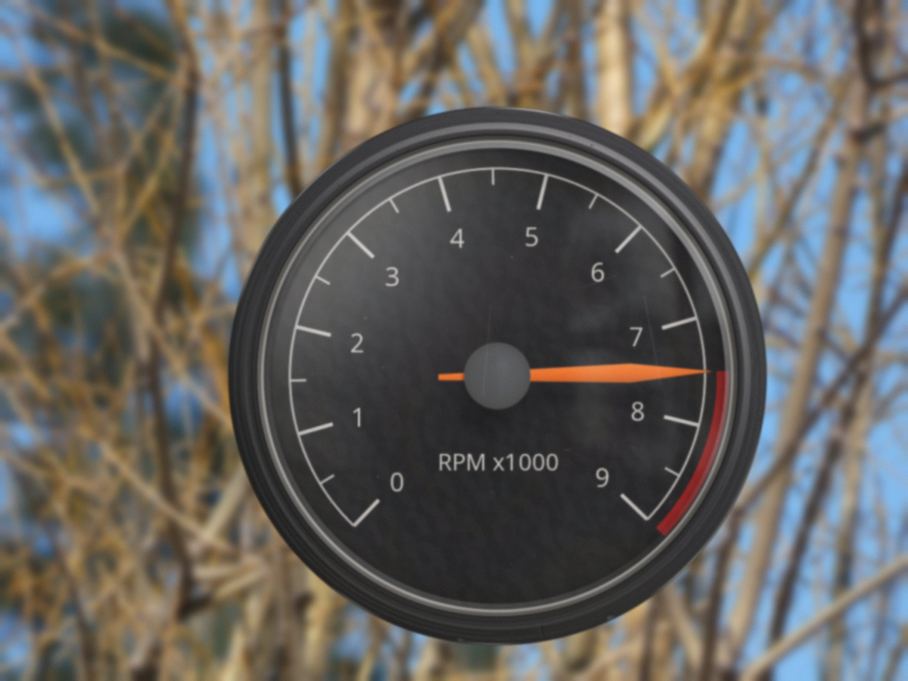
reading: 7500 rpm
